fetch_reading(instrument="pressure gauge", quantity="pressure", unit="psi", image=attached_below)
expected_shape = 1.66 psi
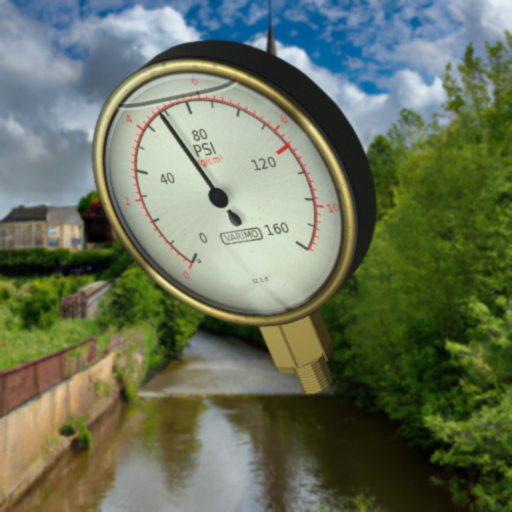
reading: 70 psi
